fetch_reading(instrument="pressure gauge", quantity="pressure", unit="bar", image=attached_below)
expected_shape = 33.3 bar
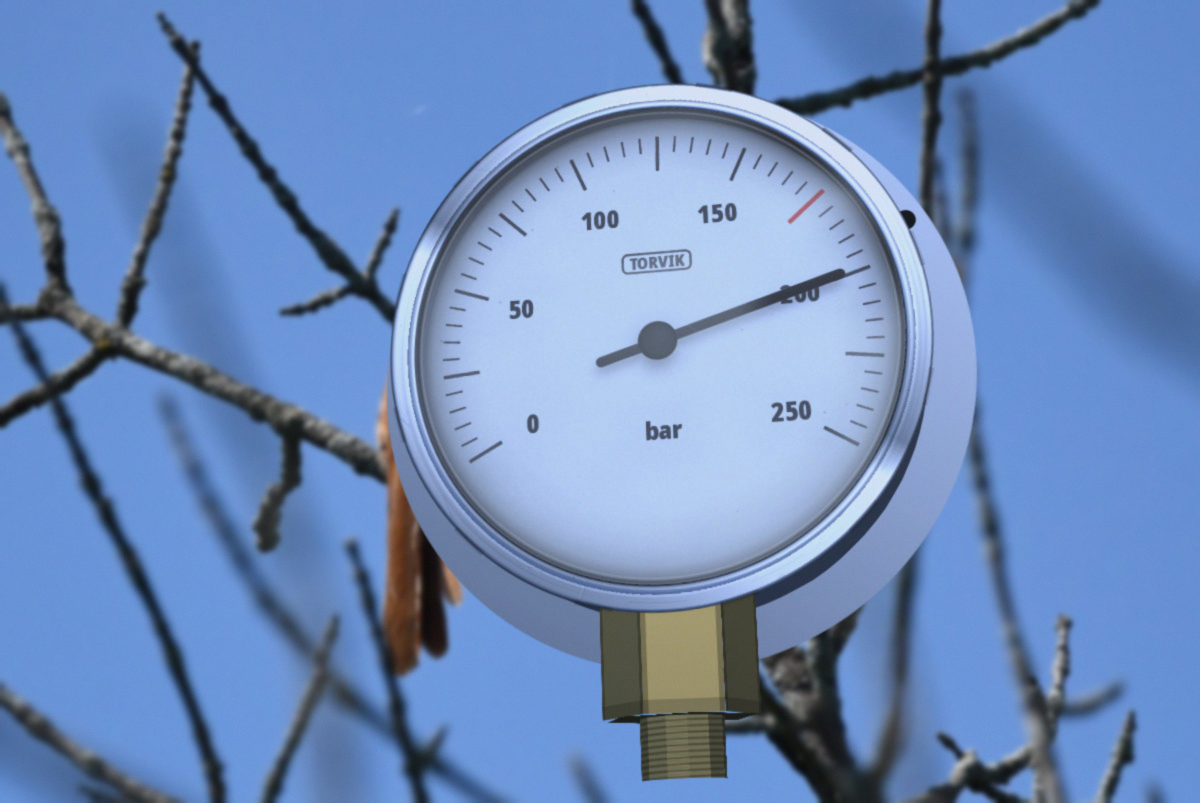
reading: 200 bar
